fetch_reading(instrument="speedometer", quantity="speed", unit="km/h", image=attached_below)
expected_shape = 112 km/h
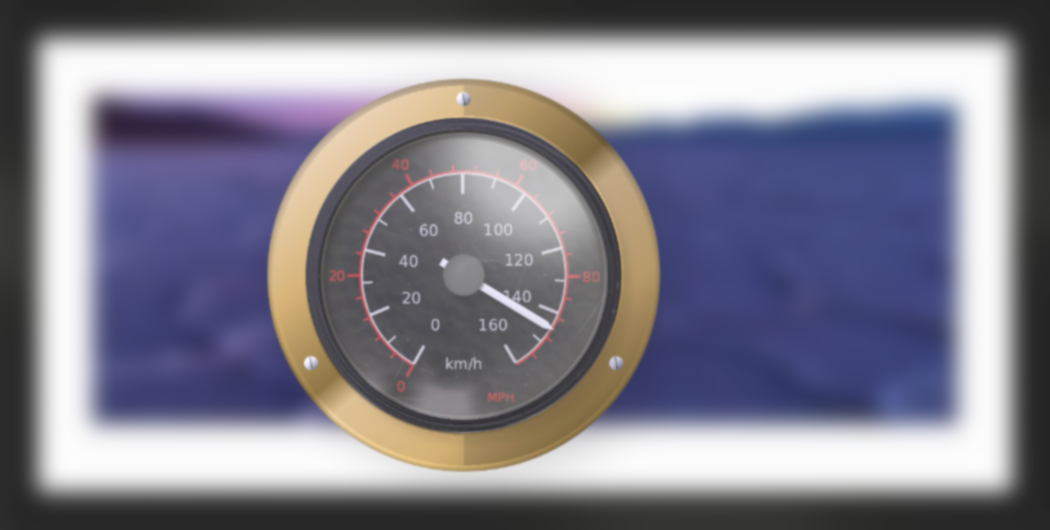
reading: 145 km/h
